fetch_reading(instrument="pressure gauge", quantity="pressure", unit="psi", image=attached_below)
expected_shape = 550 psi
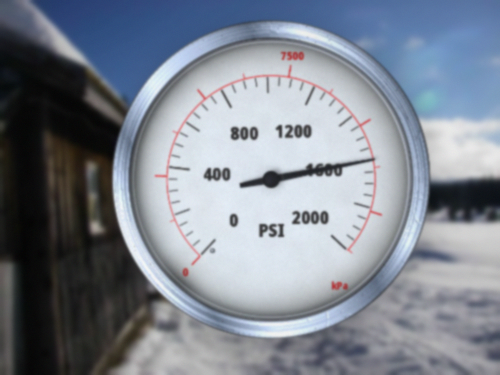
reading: 1600 psi
